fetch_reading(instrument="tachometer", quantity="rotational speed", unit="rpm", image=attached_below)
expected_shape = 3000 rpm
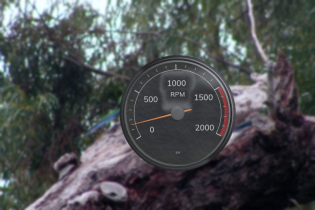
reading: 150 rpm
